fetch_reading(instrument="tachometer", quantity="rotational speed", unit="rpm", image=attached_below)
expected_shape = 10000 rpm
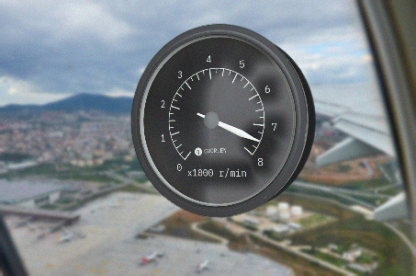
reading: 7500 rpm
